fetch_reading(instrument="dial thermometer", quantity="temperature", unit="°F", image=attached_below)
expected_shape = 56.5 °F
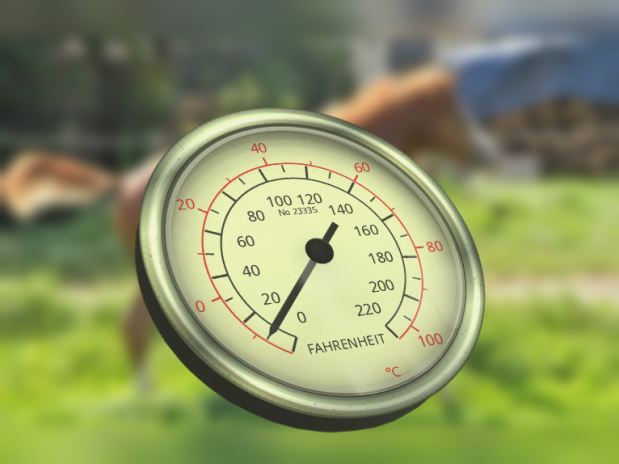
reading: 10 °F
